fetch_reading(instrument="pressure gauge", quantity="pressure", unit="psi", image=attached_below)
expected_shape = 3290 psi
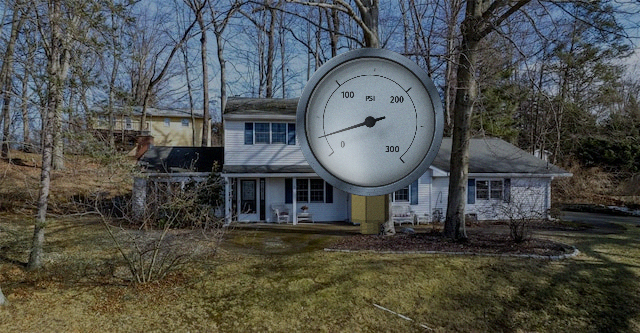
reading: 25 psi
